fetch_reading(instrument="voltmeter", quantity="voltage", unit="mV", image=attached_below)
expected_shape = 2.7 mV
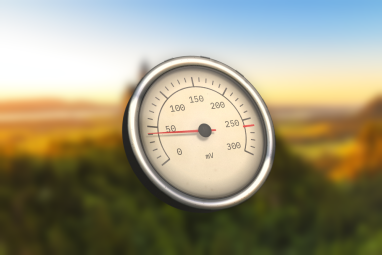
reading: 40 mV
